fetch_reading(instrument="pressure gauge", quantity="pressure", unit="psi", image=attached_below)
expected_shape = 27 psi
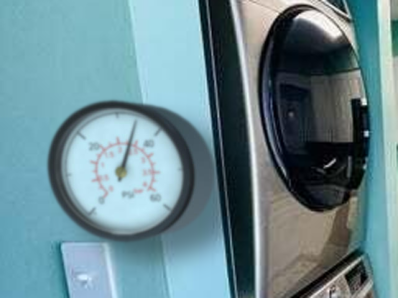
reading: 35 psi
